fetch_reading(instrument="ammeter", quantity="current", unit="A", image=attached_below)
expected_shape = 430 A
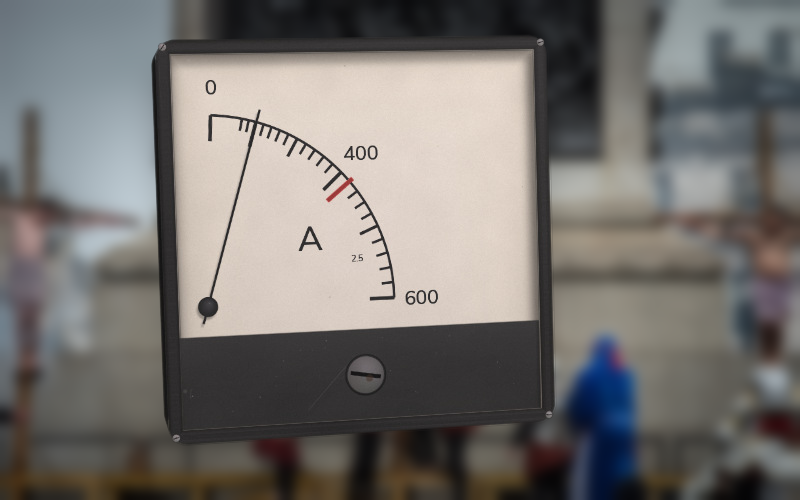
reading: 200 A
